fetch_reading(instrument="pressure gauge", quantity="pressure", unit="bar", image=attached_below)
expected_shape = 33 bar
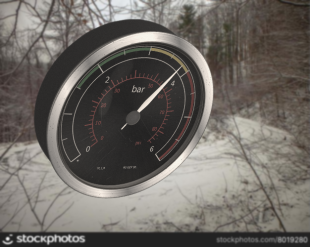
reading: 3.75 bar
